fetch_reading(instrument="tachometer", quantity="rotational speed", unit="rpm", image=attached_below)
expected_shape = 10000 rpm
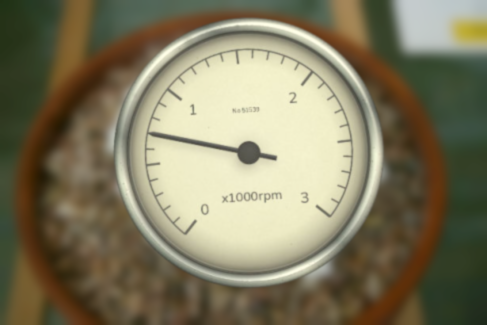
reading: 700 rpm
